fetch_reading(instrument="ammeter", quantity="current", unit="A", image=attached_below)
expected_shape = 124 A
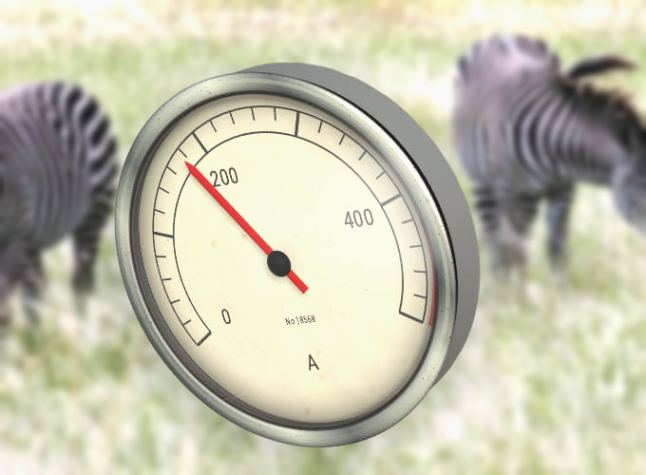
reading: 180 A
